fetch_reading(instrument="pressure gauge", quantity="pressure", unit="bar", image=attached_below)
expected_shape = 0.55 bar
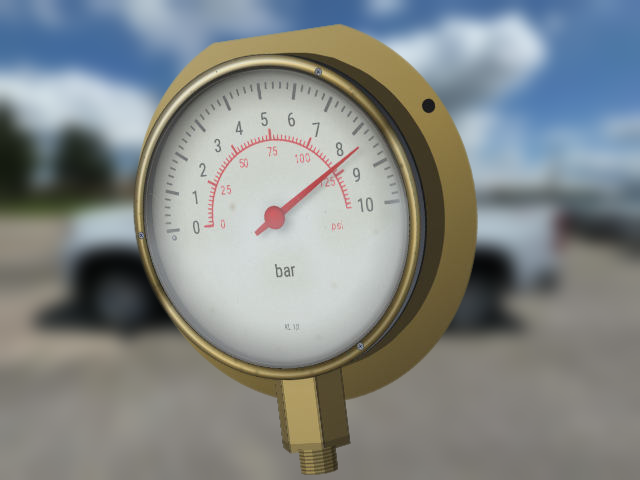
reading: 8.4 bar
